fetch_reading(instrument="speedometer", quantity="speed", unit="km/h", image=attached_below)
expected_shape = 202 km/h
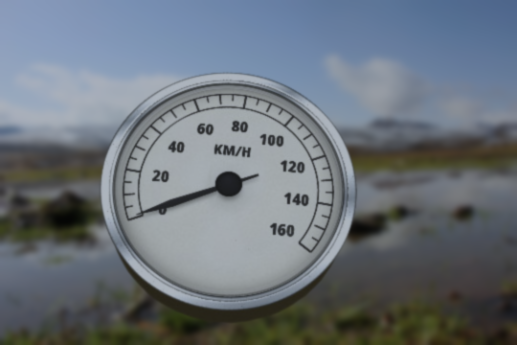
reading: 0 km/h
